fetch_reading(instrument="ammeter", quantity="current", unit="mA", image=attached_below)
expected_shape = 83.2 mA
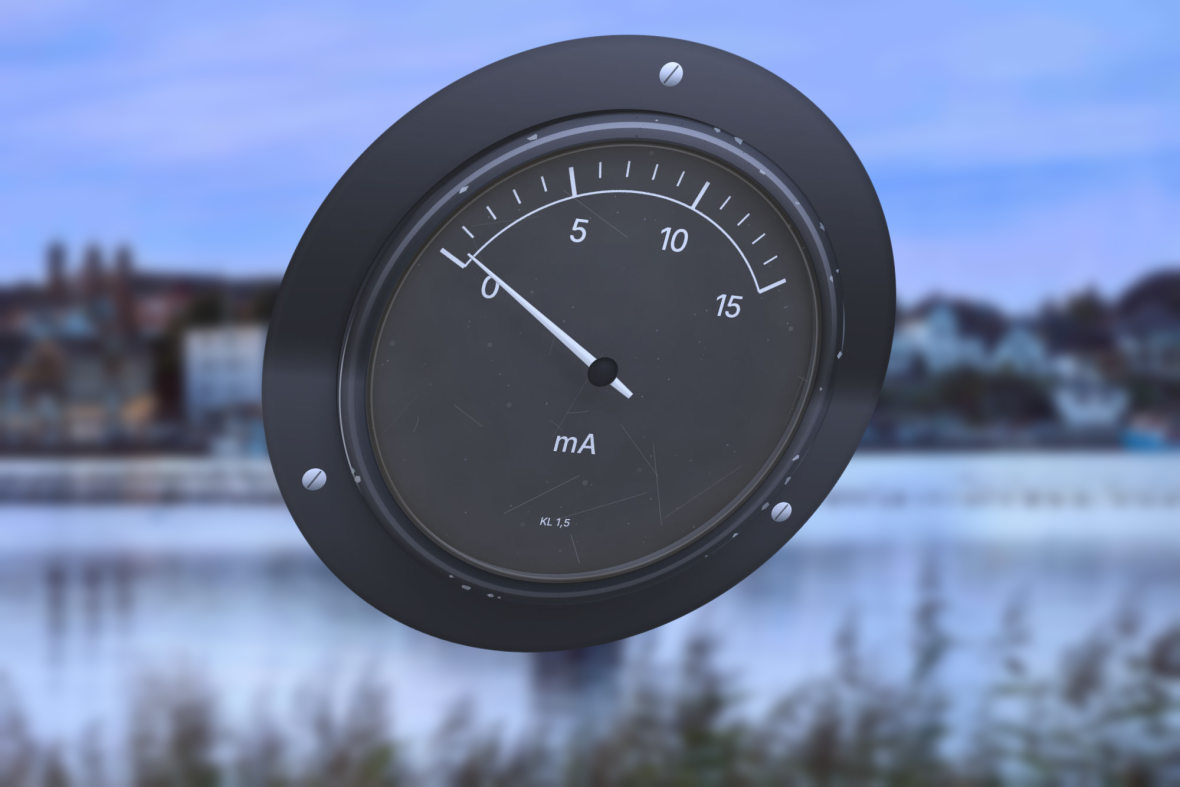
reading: 0.5 mA
